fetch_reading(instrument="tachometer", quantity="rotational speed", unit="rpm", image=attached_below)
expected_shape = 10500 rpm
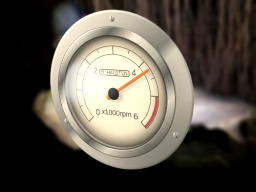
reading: 4250 rpm
